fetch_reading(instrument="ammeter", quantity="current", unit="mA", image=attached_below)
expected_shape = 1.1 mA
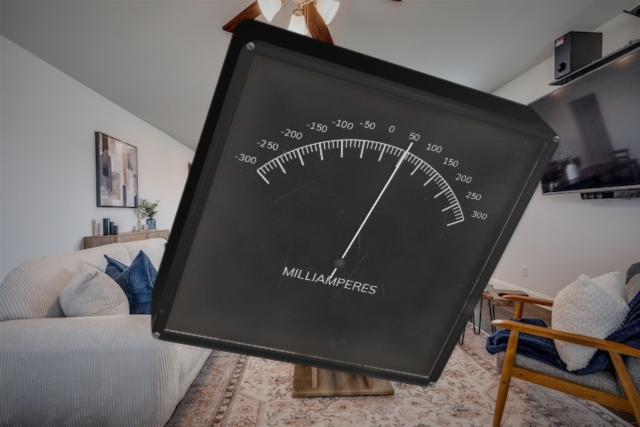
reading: 50 mA
